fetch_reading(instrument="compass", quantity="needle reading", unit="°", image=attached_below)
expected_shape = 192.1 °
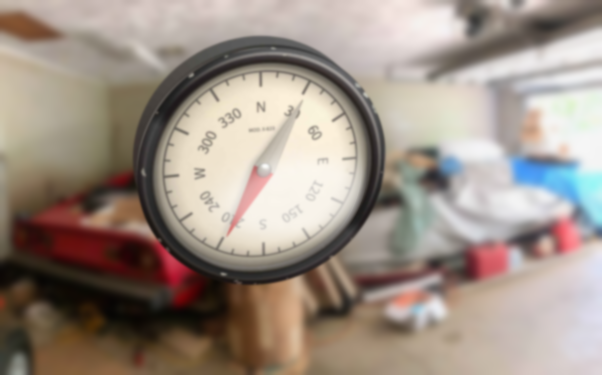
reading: 210 °
